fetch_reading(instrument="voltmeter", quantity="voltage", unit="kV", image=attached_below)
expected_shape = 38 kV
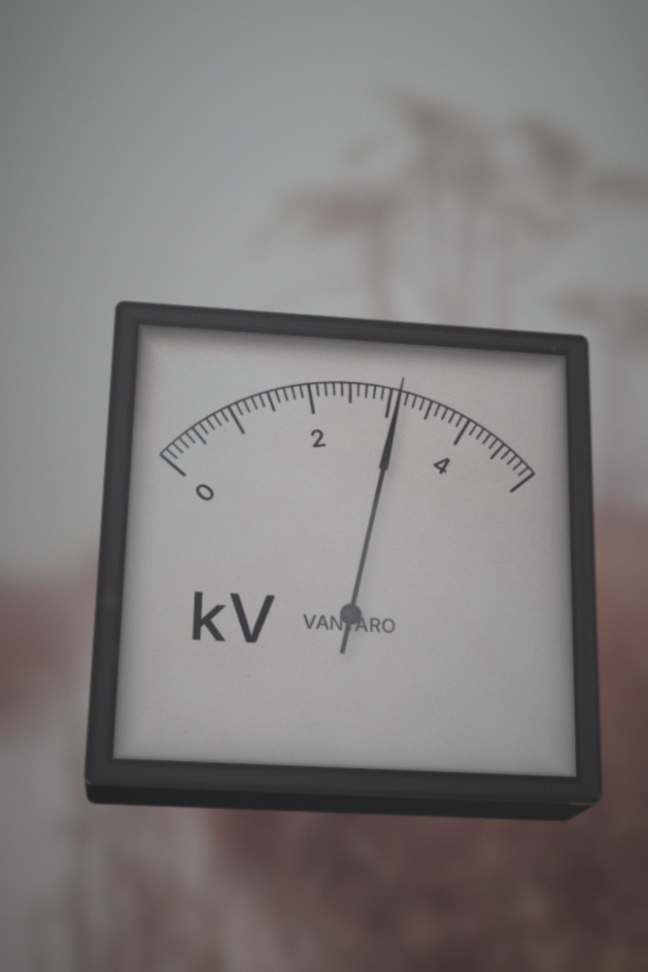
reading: 3.1 kV
